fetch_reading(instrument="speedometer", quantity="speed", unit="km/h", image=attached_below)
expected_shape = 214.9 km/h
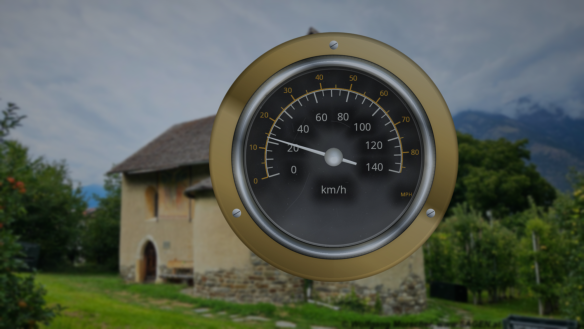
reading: 22.5 km/h
